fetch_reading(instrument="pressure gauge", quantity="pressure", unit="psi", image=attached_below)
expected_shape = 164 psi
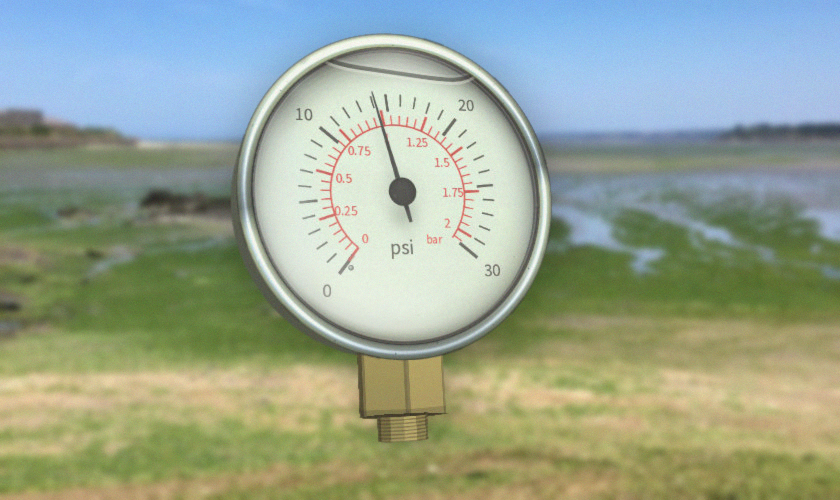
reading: 14 psi
